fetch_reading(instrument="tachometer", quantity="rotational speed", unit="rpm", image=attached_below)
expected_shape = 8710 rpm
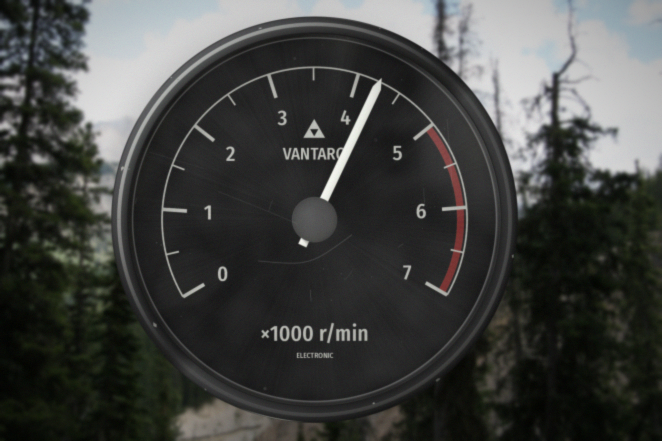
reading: 4250 rpm
